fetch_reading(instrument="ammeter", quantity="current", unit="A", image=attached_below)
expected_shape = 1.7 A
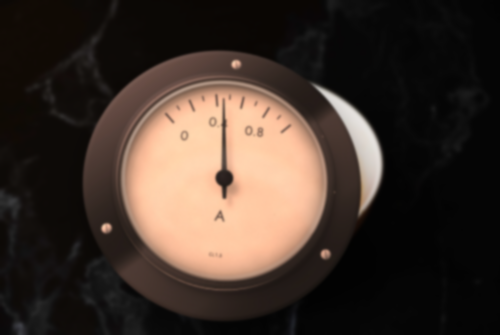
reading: 0.45 A
